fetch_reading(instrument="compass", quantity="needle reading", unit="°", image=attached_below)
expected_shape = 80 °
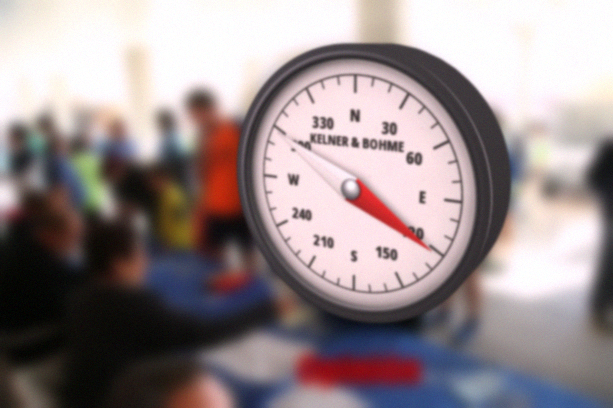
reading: 120 °
